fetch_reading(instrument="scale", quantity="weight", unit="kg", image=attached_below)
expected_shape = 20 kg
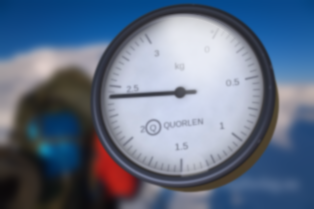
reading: 2.4 kg
